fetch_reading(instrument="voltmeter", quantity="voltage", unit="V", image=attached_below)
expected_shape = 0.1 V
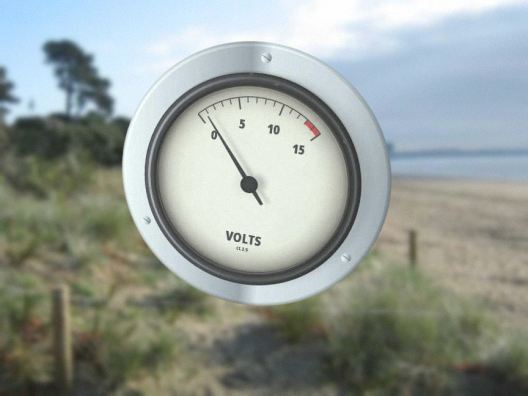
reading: 1 V
